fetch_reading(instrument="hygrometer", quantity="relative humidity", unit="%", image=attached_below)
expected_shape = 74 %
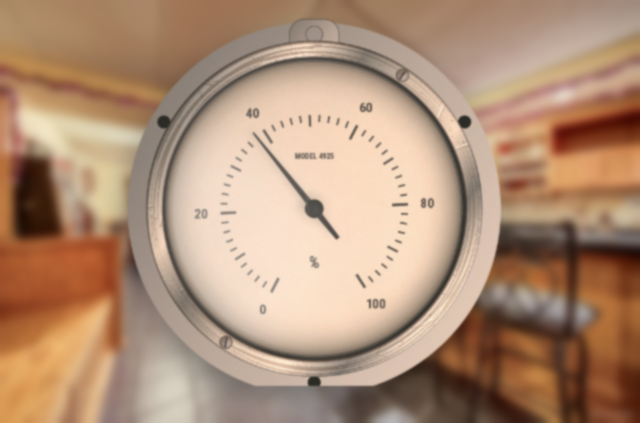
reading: 38 %
